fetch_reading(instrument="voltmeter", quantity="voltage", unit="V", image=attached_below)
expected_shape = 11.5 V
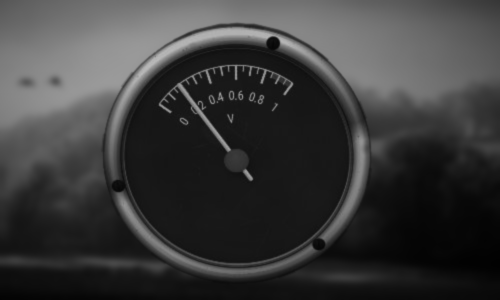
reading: 0.2 V
